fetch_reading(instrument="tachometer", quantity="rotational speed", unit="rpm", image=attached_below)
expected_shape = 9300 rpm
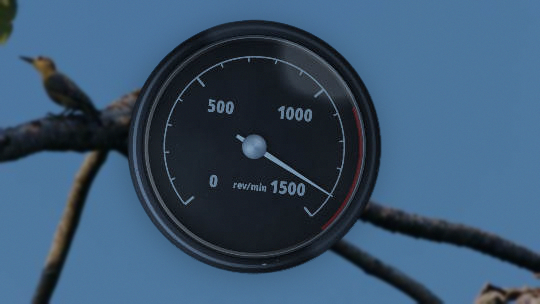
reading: 1400 rpm
